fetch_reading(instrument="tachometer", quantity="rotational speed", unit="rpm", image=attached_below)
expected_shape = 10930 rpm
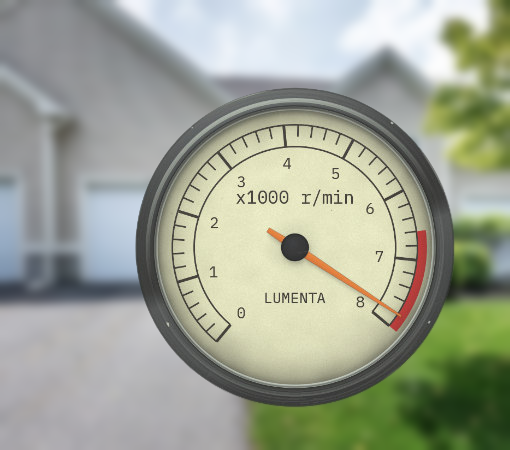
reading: 7800 rpm
